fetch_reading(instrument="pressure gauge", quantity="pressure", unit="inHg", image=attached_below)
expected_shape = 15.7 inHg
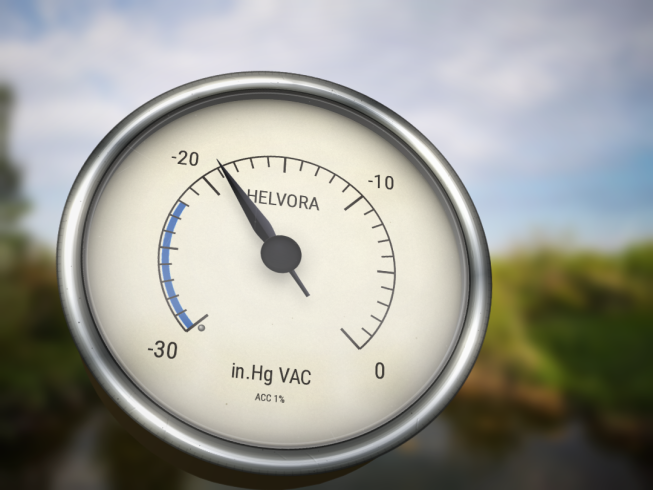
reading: -19 inHg
